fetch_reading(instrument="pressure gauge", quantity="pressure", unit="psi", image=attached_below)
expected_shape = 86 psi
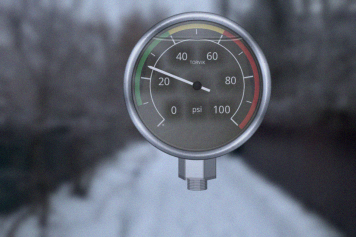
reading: 25 psi
